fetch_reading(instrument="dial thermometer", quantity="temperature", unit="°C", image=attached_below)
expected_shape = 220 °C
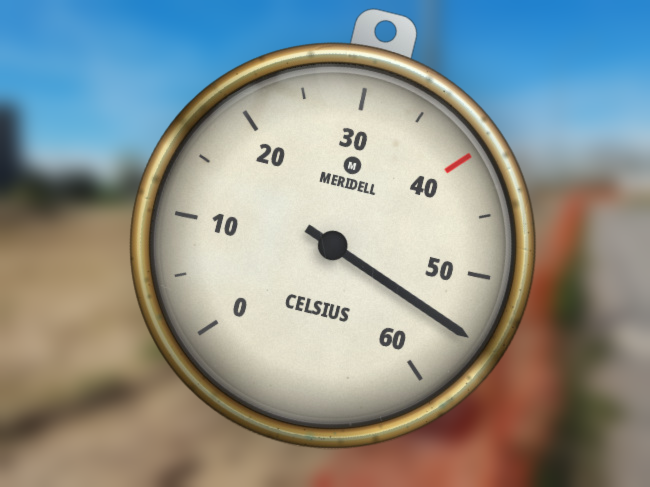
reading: 55 °C
